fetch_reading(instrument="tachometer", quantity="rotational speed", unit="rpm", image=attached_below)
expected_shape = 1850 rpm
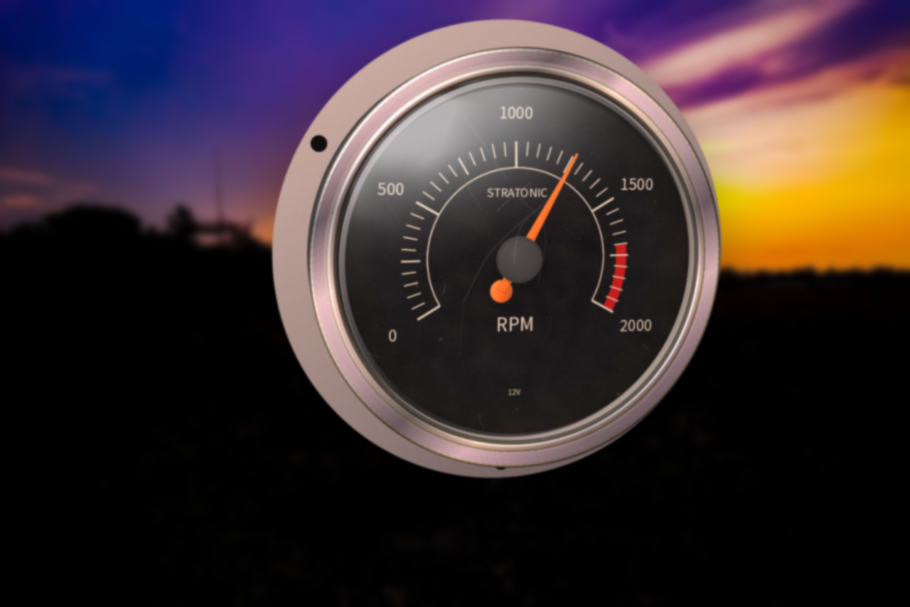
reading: 1250 rpm
